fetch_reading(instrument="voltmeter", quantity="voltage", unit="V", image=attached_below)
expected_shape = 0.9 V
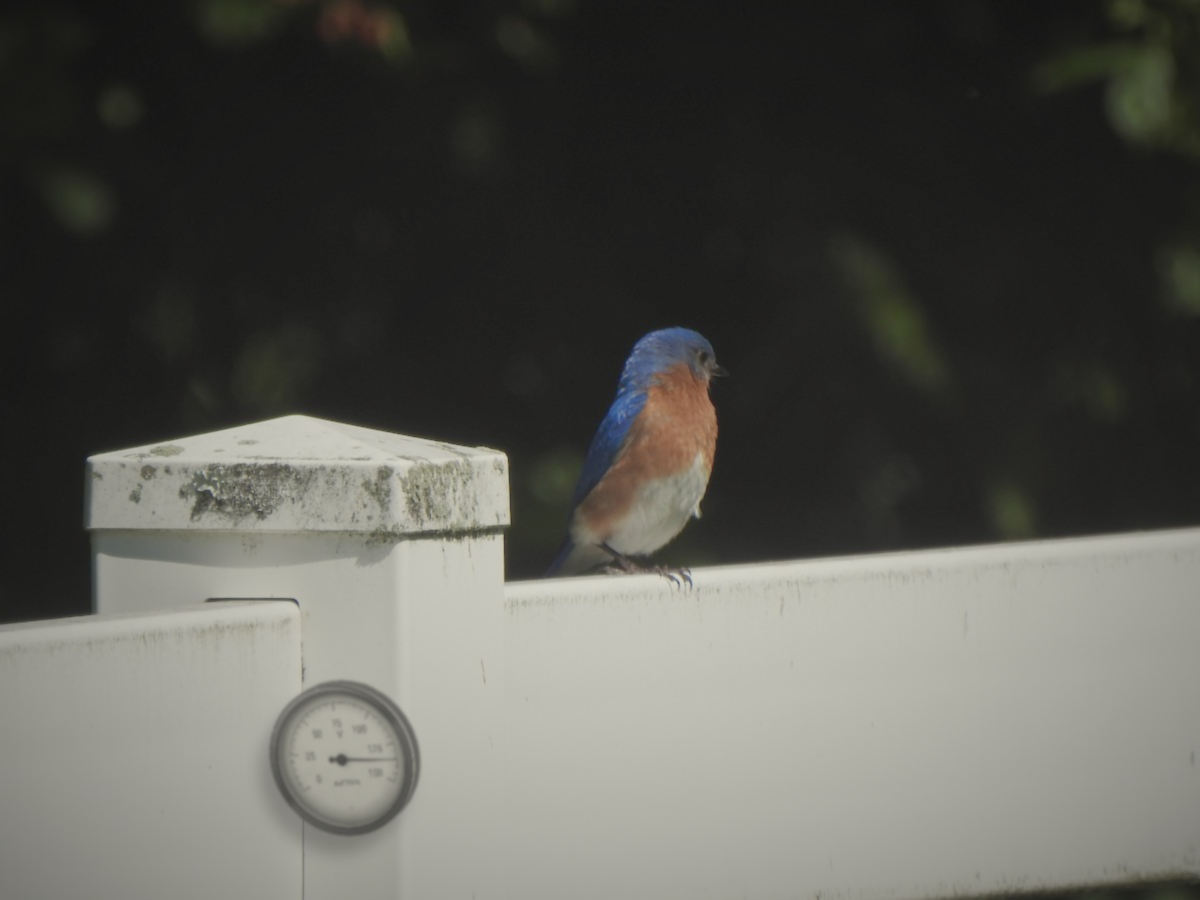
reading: 135 V
